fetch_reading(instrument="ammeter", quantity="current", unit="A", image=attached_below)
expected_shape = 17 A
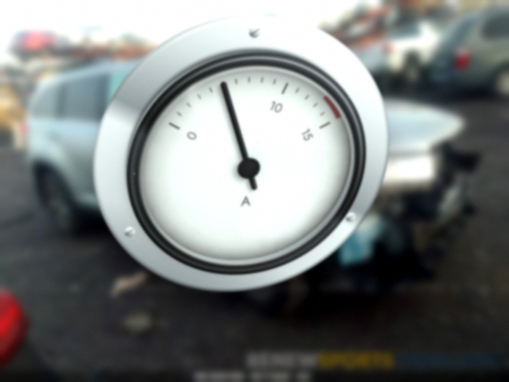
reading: 5 A
